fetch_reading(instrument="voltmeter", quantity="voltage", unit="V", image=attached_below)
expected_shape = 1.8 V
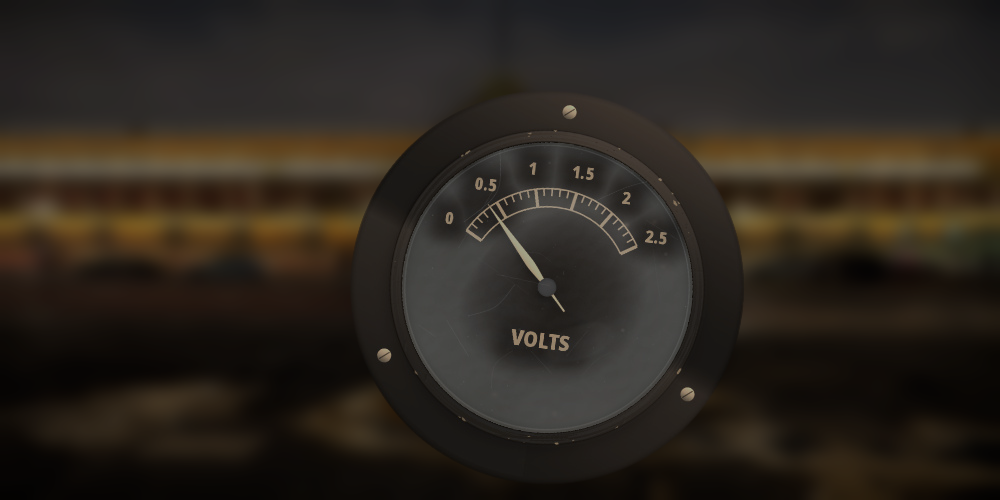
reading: 0.4 V
